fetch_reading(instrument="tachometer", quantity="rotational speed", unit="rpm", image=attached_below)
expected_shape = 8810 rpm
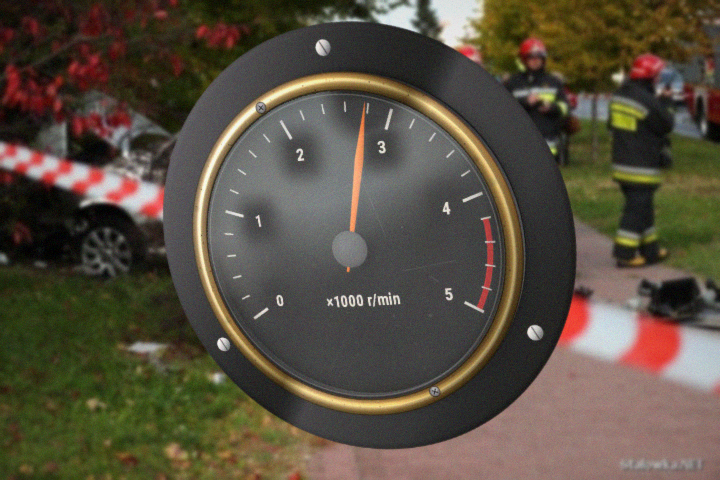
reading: 2800 rpm
